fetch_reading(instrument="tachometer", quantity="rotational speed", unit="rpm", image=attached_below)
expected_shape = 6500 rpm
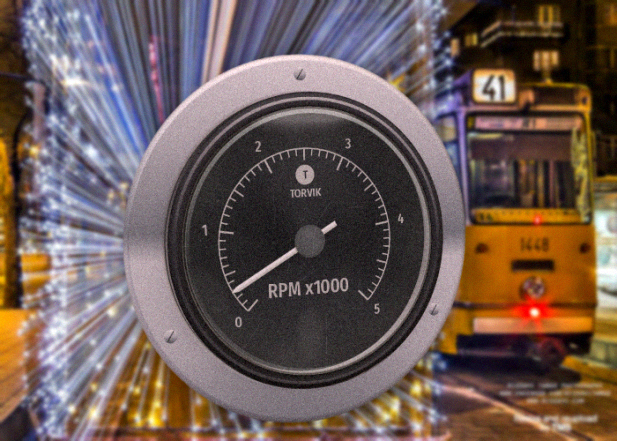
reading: 300 rpm
